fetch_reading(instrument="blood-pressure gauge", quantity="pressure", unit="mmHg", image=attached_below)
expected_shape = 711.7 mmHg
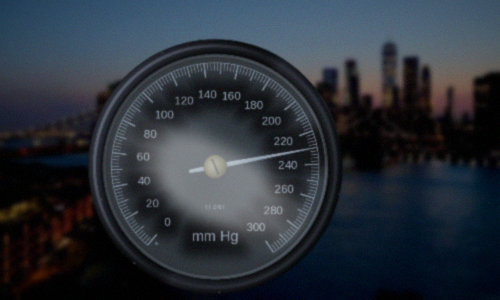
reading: 230 mmHg
